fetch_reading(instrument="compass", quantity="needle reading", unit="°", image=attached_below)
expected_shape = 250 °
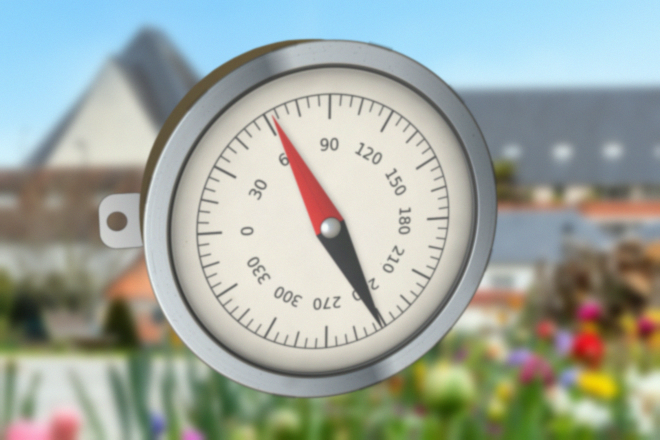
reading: 62.5 °
